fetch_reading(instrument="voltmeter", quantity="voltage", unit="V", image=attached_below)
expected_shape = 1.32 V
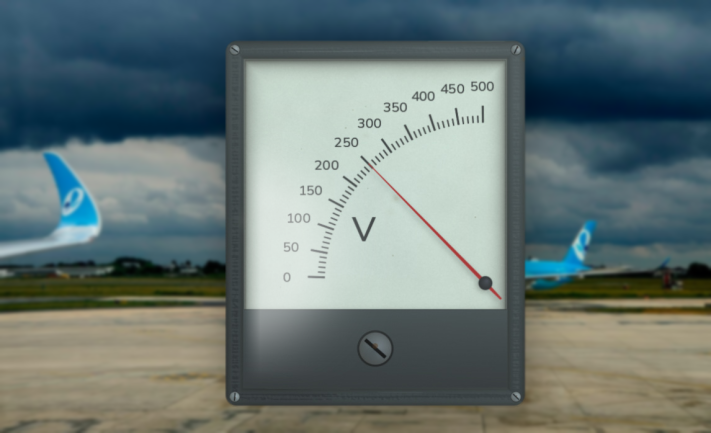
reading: 250 V
